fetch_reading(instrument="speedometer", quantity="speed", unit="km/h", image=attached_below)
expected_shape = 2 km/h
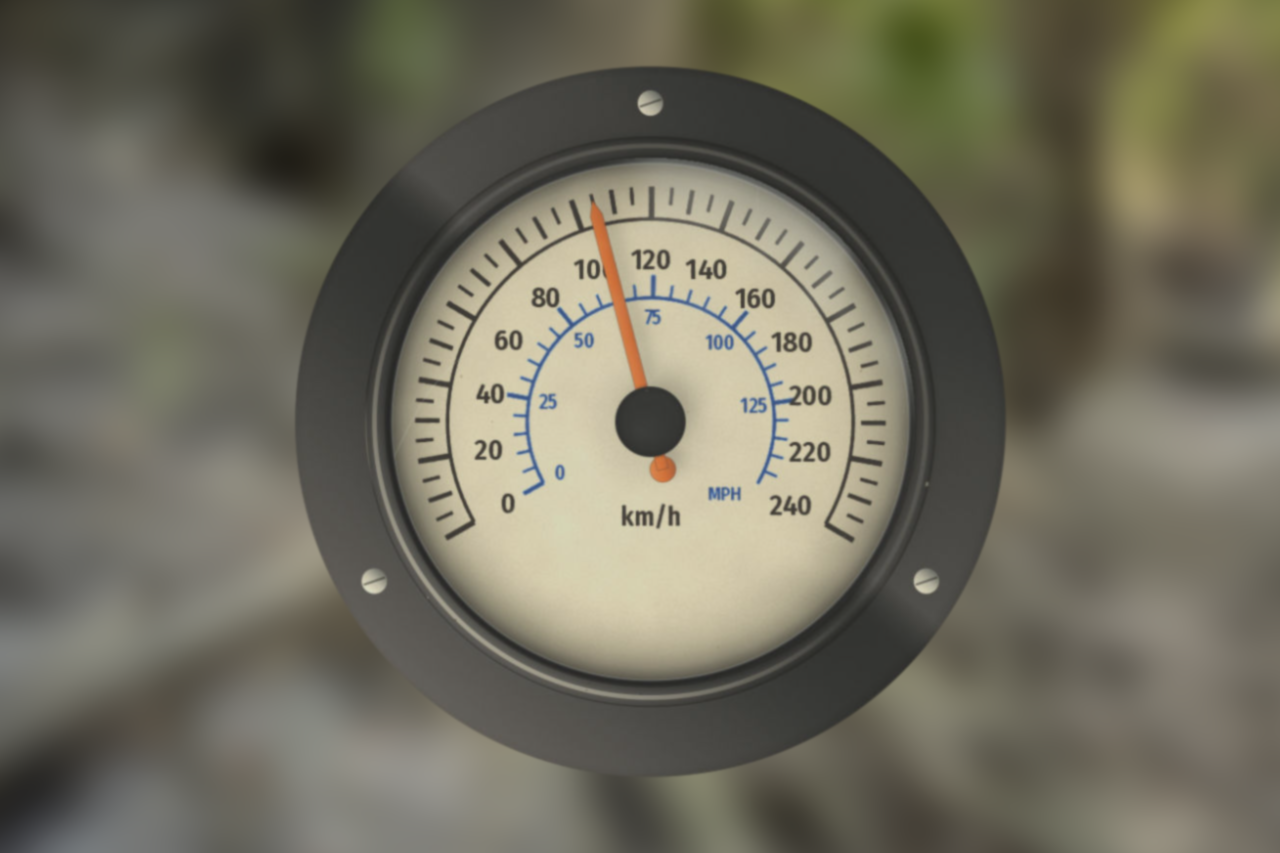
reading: 105 km/h
